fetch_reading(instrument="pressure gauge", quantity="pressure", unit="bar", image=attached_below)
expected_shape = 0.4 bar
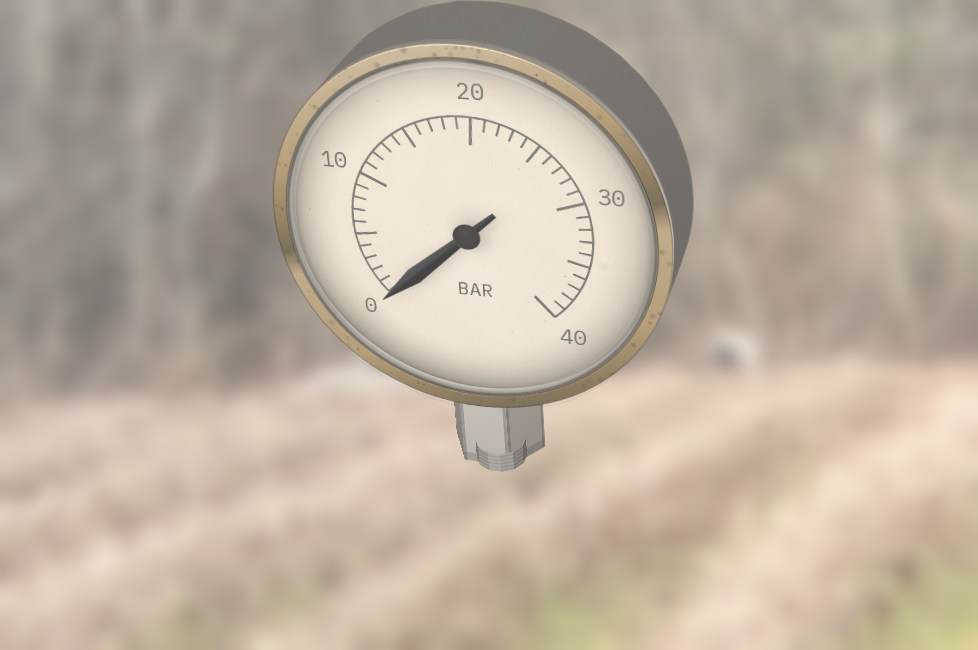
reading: 0 bar
